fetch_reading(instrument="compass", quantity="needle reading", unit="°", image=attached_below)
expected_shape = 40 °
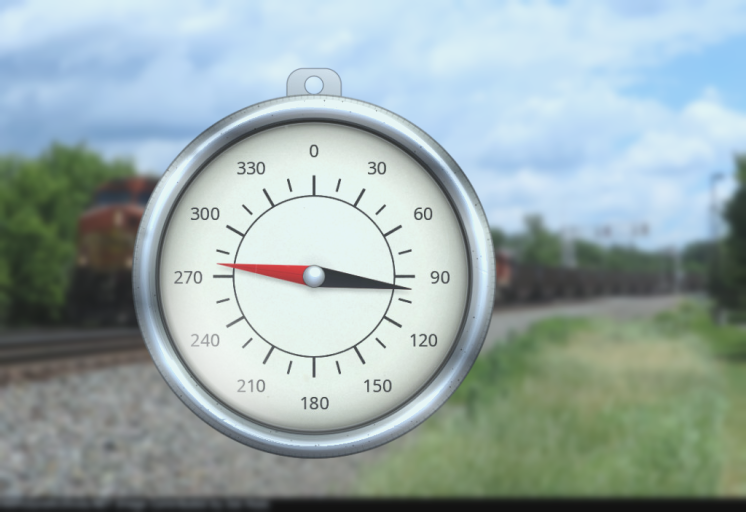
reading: 277.5 °
